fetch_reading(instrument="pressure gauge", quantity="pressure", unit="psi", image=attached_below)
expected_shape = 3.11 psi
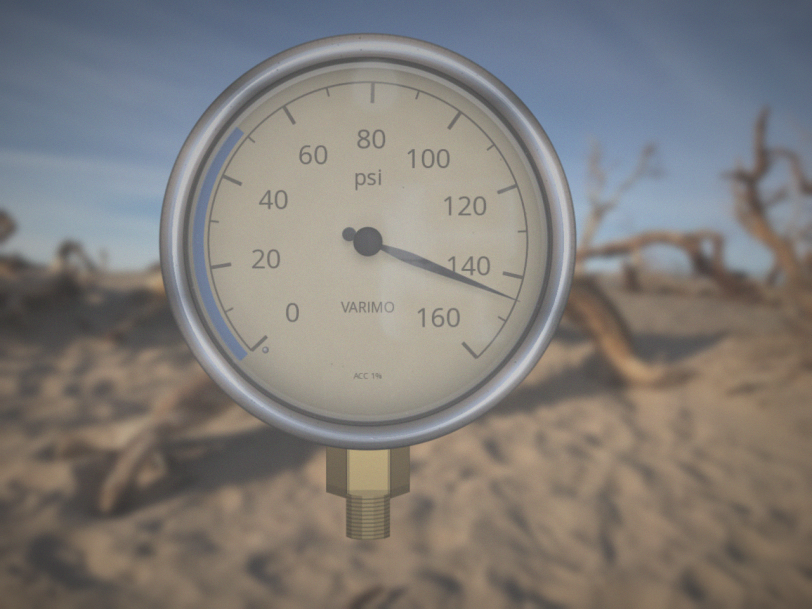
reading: 145 psi
